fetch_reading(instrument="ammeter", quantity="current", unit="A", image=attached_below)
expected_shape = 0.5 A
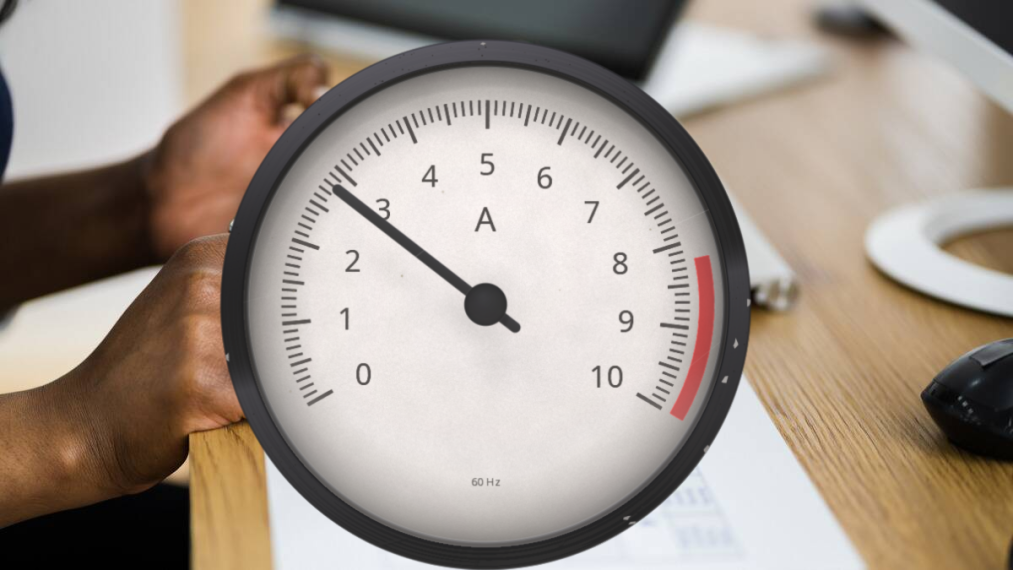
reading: 2.8 A
